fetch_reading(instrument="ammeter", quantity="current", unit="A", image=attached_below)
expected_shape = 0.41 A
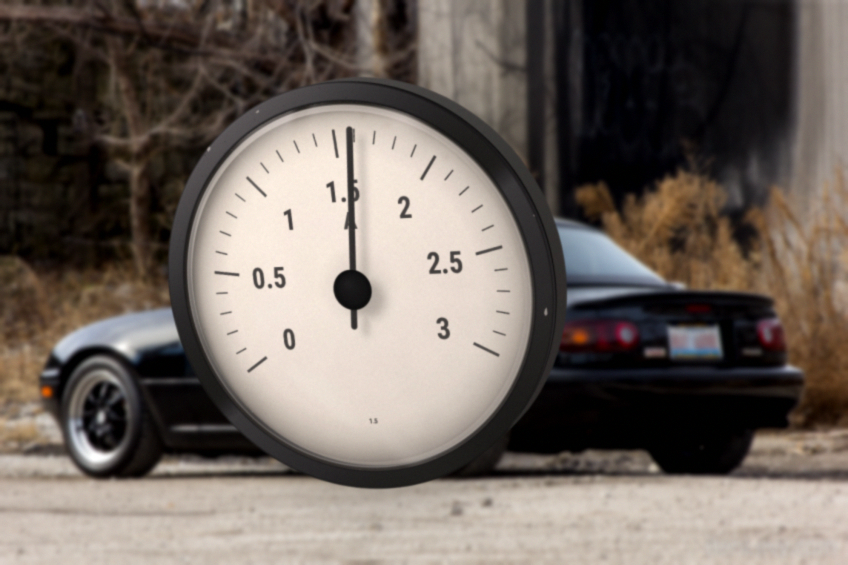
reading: 1.6 A
